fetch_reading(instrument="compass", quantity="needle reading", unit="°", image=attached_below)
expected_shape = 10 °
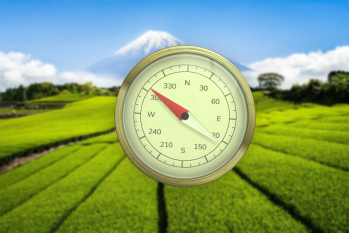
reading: 305 °
